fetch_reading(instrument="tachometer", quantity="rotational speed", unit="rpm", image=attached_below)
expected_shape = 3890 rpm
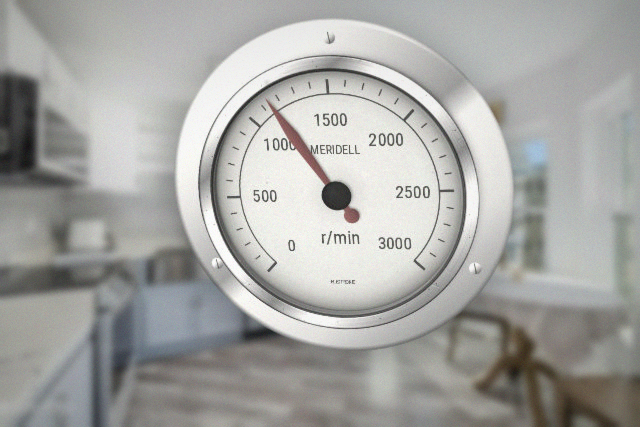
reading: 1150 rpm
